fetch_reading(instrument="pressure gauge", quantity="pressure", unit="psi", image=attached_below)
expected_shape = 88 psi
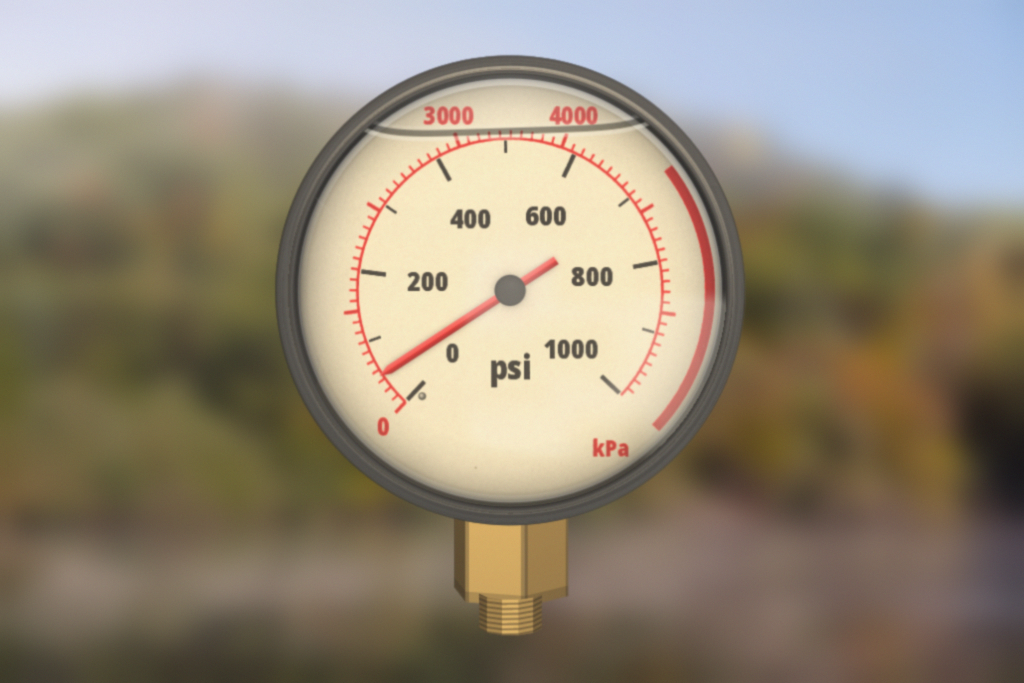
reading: 50 psi
